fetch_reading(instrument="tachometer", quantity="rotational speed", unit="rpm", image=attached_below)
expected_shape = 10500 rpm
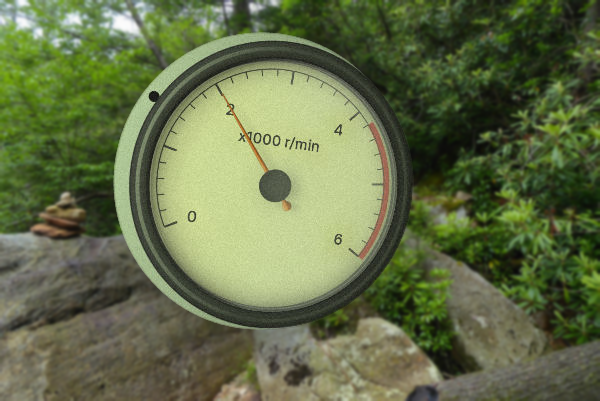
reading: 2000 rpm
